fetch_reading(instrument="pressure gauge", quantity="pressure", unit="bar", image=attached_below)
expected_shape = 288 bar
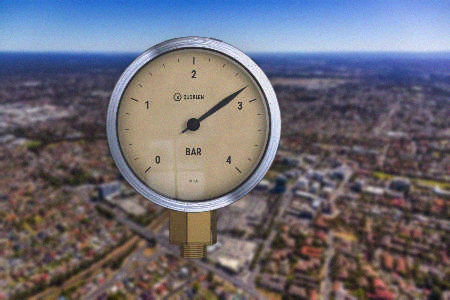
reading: 2.8 bar
